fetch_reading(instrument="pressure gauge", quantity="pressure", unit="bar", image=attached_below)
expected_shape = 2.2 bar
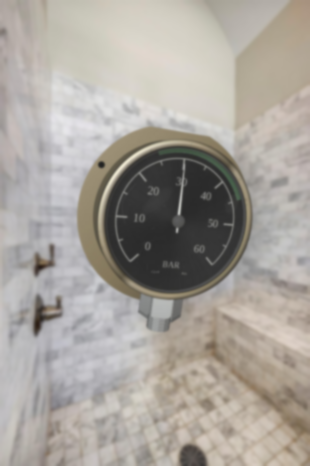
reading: 30 bar
